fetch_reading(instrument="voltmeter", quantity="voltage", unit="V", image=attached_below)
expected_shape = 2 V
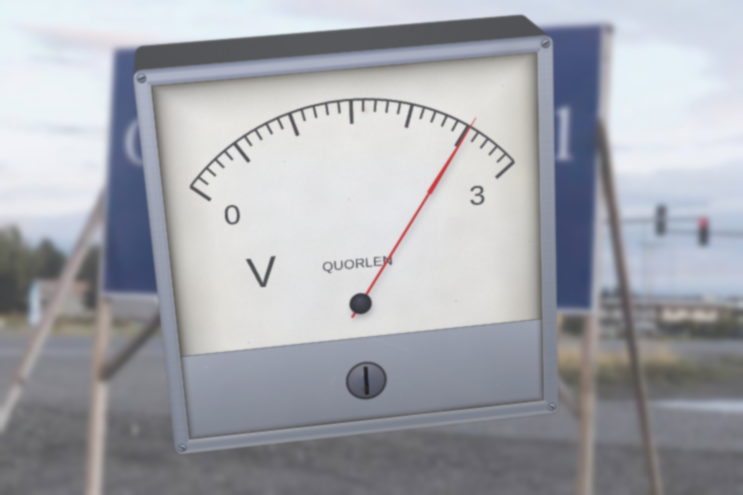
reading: 2.5 V
